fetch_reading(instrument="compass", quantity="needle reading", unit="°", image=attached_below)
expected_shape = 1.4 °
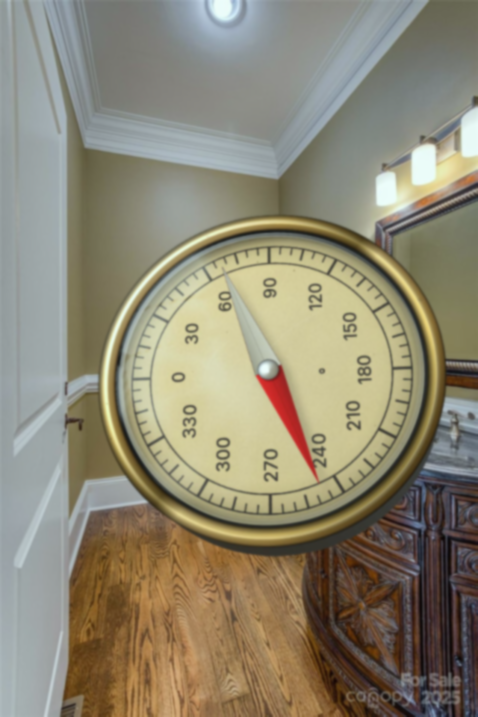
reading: 247.5 °
